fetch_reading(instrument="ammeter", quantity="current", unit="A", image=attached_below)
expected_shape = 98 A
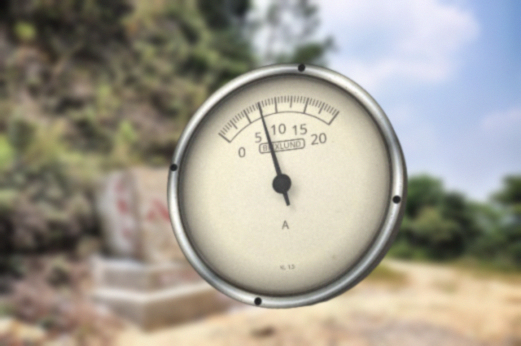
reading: 7.5 A
